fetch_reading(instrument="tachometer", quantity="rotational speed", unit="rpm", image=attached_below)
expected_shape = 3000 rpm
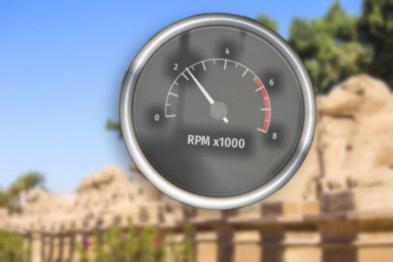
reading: 2250 rpm
